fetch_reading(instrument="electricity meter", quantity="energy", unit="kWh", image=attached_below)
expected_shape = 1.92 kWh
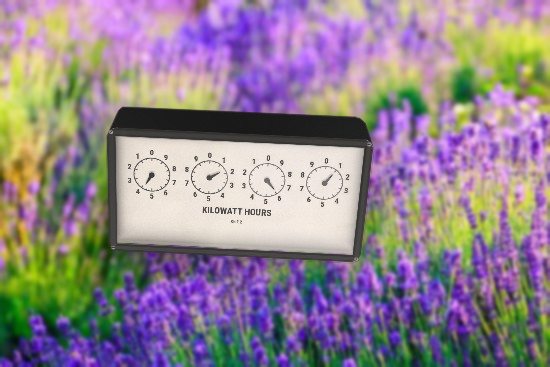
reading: 4161 kWh
